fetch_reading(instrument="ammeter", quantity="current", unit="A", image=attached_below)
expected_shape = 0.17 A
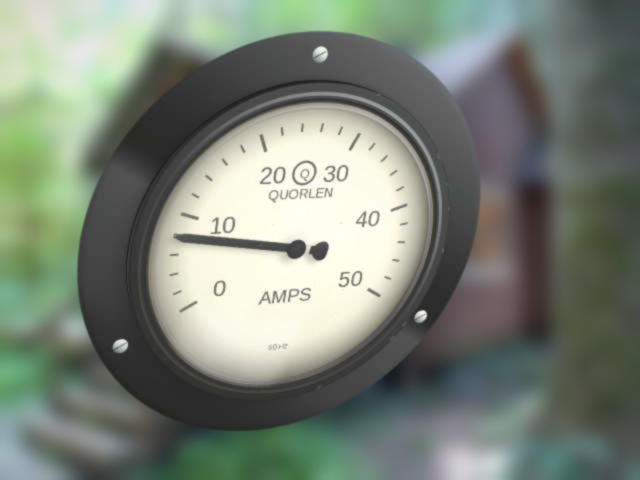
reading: 8 A
